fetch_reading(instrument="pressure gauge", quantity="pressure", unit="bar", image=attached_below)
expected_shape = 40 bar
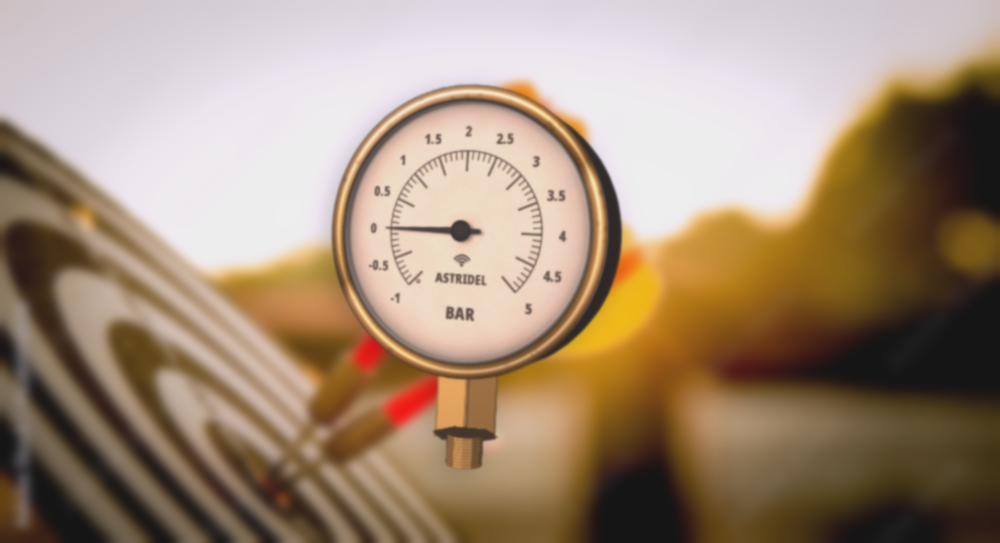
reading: 0 bar
